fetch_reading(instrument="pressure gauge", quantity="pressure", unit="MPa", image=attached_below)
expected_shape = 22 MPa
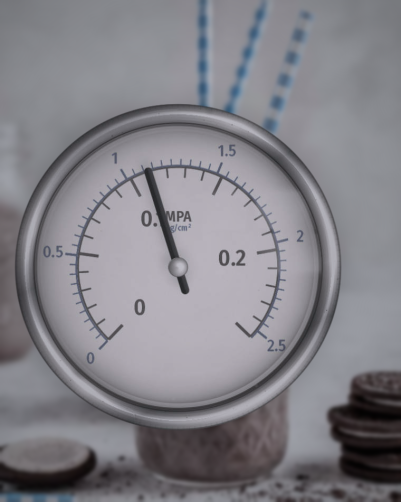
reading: 0.11 MPa
